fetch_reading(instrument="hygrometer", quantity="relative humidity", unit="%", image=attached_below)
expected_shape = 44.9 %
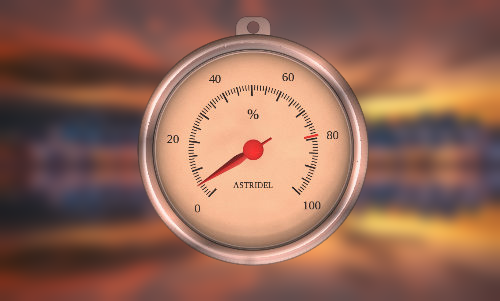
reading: 5 %
